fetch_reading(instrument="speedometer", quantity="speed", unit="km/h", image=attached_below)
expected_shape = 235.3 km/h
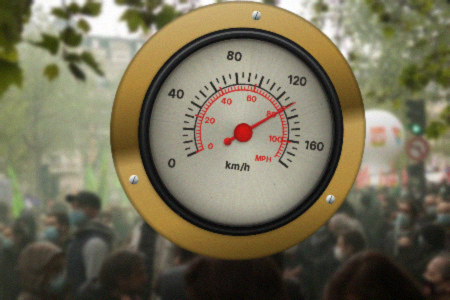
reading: 130 km/h
